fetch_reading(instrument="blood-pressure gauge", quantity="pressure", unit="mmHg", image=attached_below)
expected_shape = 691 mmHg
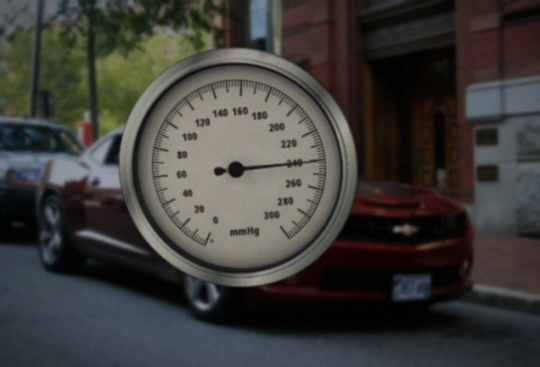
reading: 240 mmHg
